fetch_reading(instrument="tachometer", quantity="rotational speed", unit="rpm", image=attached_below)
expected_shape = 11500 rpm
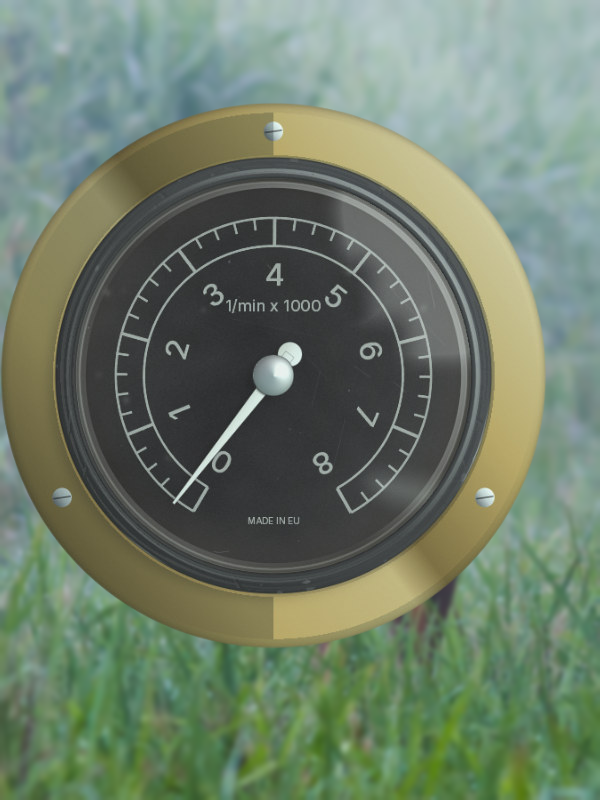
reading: 200 rpm
